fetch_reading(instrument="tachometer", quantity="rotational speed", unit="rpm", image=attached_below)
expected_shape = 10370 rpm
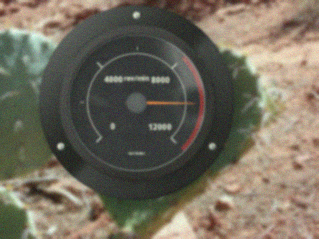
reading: 10000 rpm
